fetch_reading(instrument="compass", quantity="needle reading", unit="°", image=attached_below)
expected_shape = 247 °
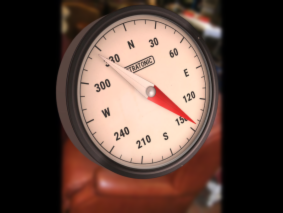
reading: 145 °
